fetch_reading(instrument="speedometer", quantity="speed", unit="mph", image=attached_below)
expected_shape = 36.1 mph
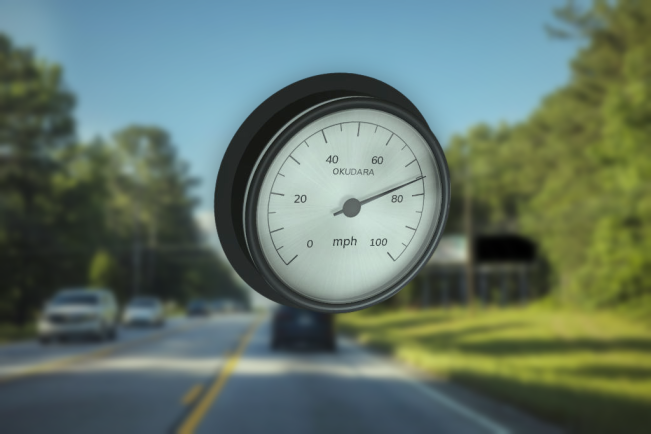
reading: 75 mph
